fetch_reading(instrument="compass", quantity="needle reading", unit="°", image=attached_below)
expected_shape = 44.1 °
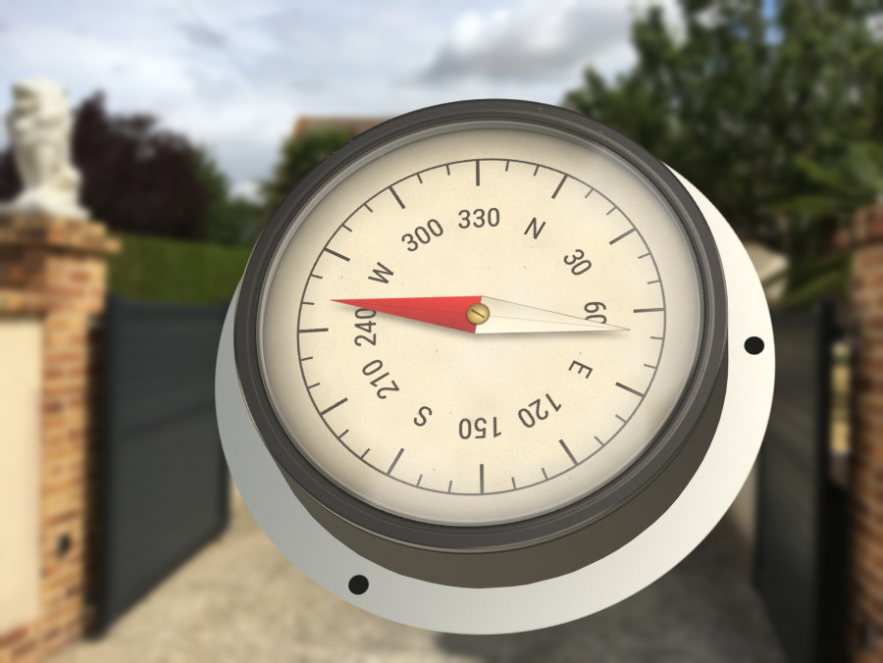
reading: 250 °
